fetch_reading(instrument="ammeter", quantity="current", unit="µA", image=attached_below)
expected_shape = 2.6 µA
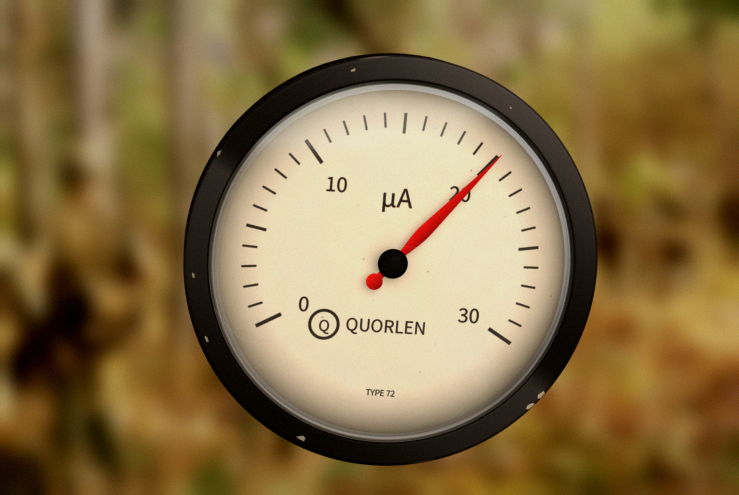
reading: 20 µA
